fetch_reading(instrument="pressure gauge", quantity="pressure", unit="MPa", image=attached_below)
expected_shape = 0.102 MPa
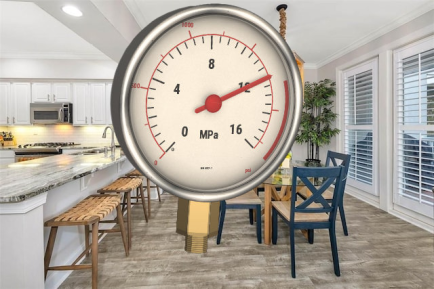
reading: 12 MPa
